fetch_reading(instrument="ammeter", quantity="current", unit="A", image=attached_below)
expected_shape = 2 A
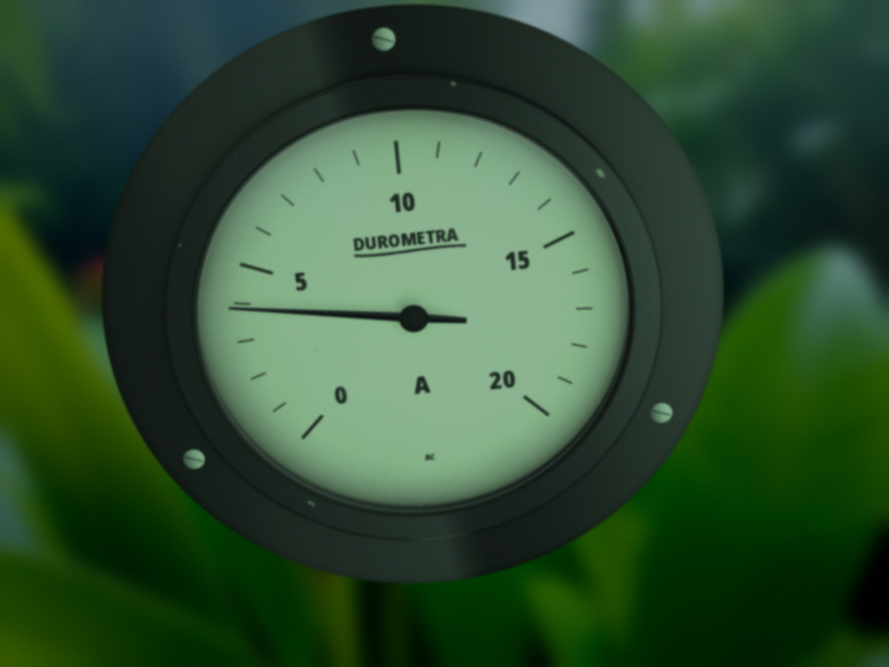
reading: 4 A
